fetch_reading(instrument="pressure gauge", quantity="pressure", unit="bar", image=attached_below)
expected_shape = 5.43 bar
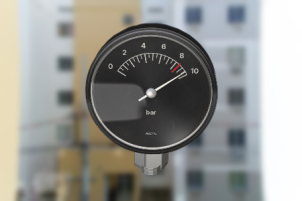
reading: 9.5 bar
